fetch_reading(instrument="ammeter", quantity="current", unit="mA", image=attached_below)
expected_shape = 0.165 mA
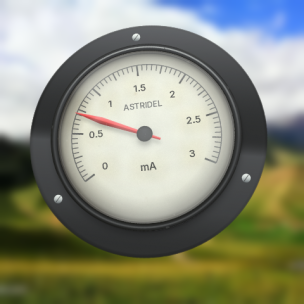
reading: 0.7 mA
